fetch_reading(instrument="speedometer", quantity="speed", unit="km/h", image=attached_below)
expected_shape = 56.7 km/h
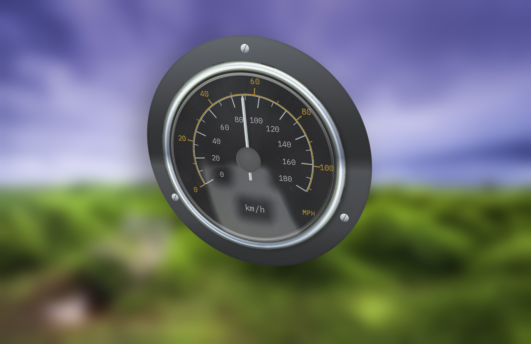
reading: 90 km/h
